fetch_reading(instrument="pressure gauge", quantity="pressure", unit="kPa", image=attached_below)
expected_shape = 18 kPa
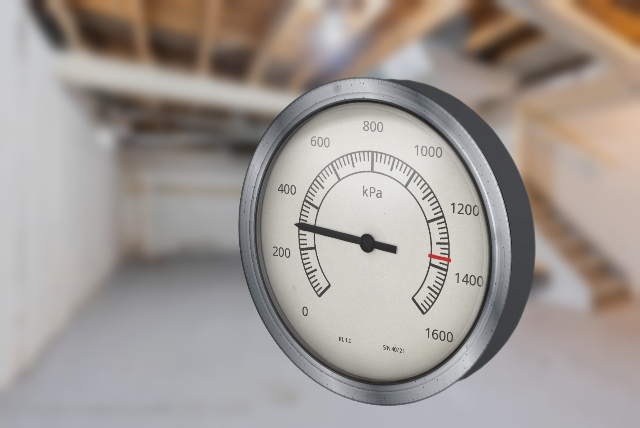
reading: 300 kPa
